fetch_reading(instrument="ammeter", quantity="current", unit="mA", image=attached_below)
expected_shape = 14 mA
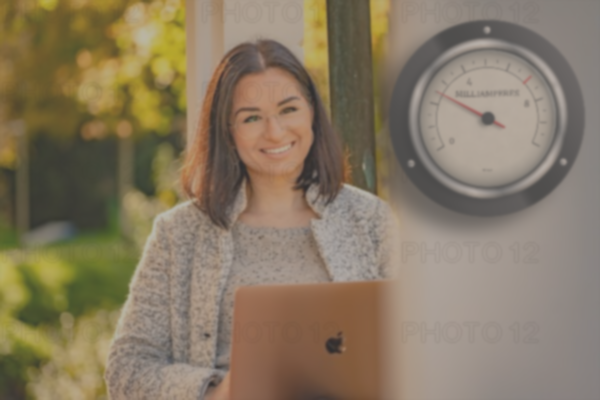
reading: 2.5 mA
